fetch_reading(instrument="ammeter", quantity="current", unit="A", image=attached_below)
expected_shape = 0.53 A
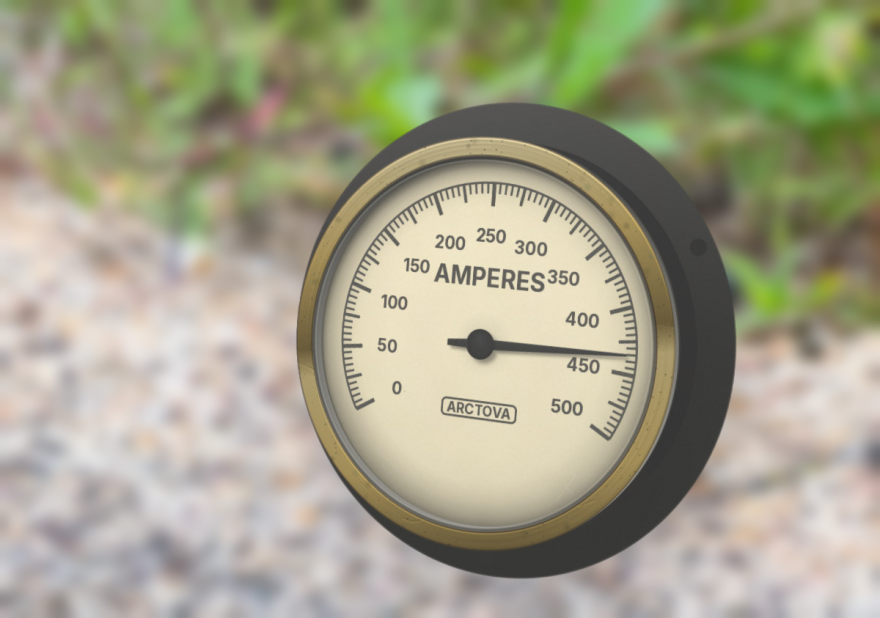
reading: 435 A
